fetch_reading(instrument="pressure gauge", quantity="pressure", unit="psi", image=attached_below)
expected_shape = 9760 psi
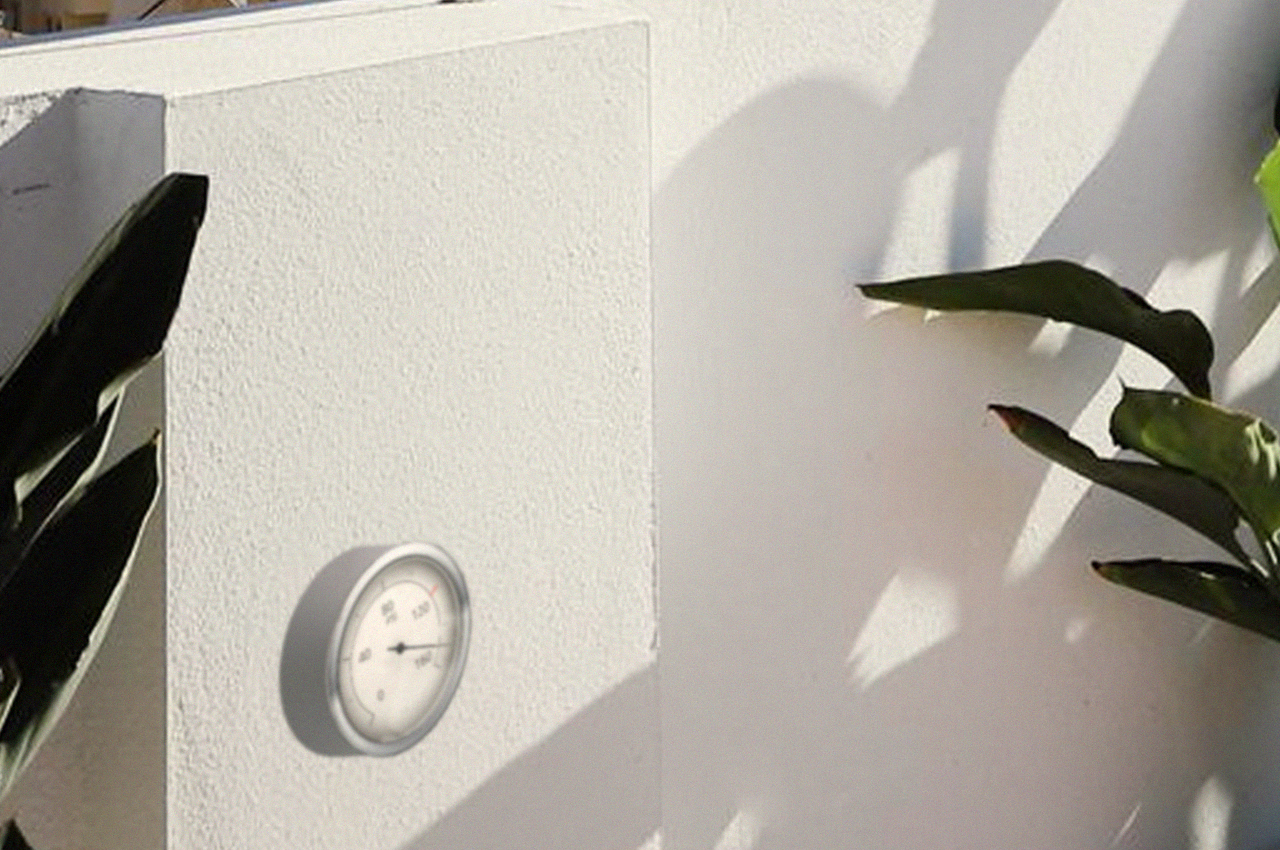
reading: 150 psi
